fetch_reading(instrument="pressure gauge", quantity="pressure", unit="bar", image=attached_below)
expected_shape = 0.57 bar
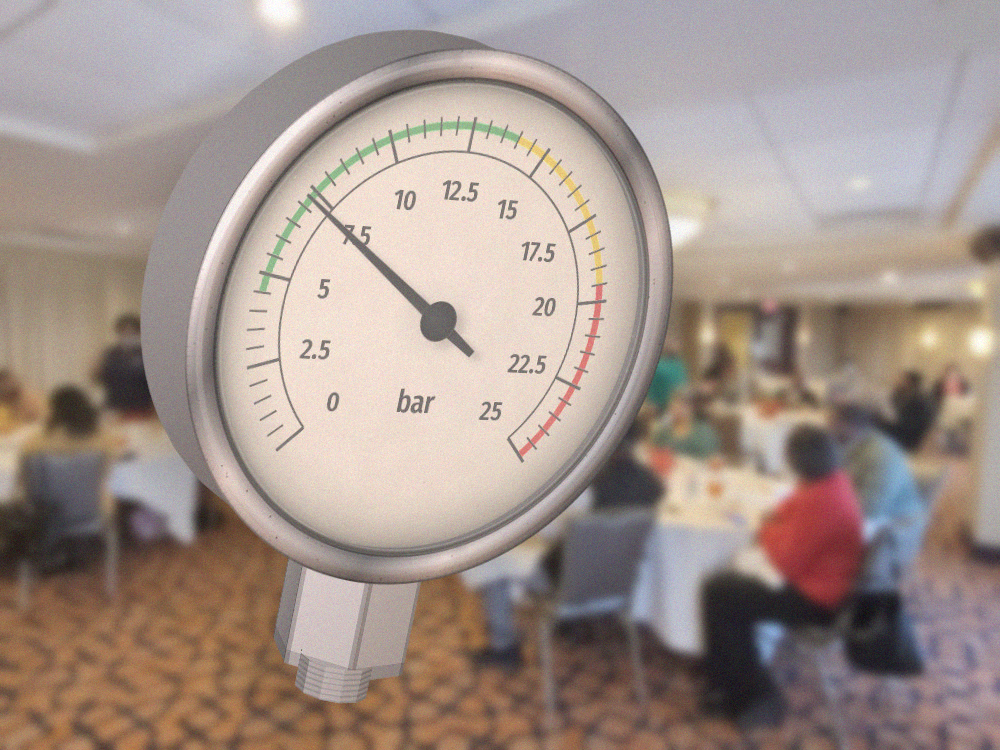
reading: 7.25 bar
